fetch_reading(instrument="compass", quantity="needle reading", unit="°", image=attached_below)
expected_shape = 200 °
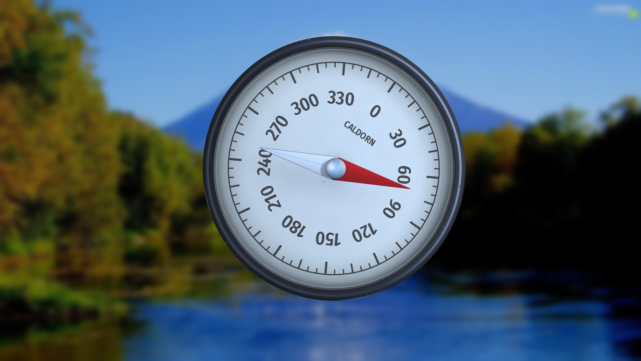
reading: 70 °
